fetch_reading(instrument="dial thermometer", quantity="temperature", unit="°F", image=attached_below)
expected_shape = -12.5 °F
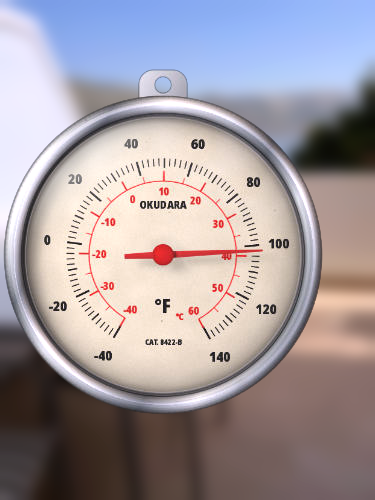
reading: 102 °F
